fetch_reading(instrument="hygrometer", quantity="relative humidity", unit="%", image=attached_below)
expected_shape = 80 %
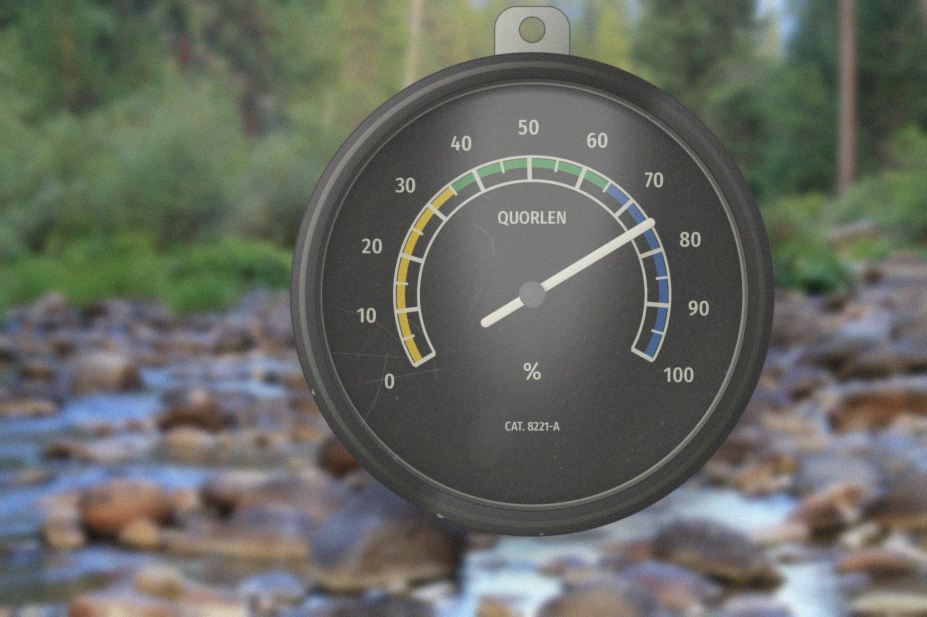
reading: 75 %
